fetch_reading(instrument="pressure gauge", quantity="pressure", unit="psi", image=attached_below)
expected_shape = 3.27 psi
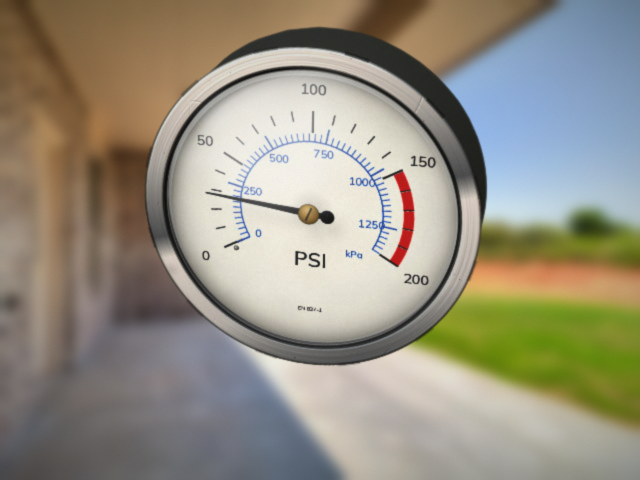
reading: 30 psi
